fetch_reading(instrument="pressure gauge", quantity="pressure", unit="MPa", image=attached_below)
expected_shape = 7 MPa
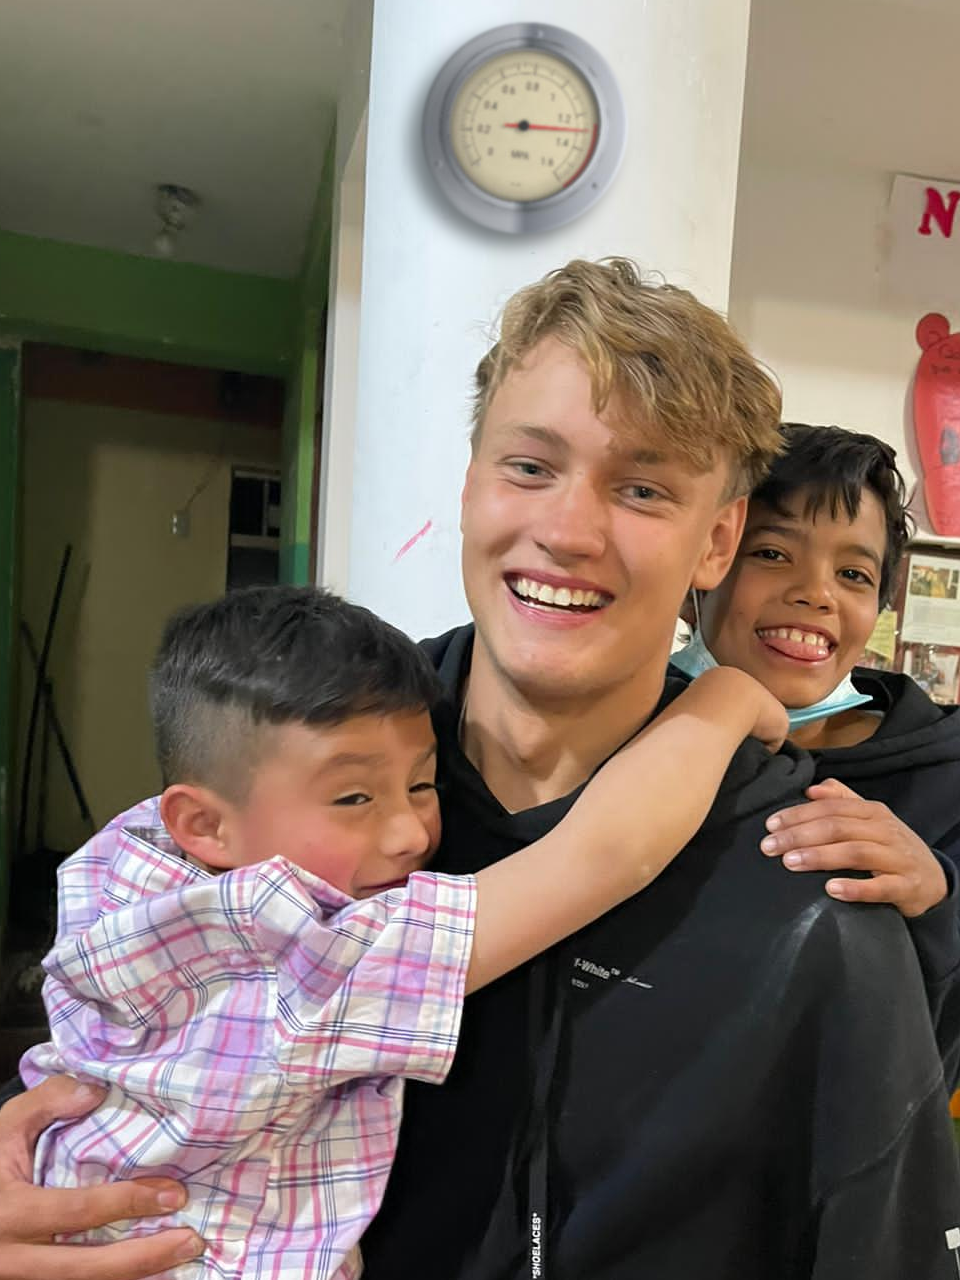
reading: 1.3 MPa
